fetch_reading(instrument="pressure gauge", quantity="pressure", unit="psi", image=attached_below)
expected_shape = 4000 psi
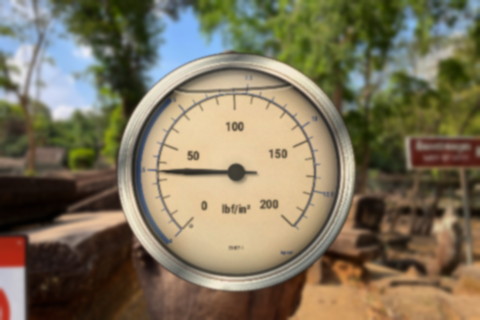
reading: 35 psi
